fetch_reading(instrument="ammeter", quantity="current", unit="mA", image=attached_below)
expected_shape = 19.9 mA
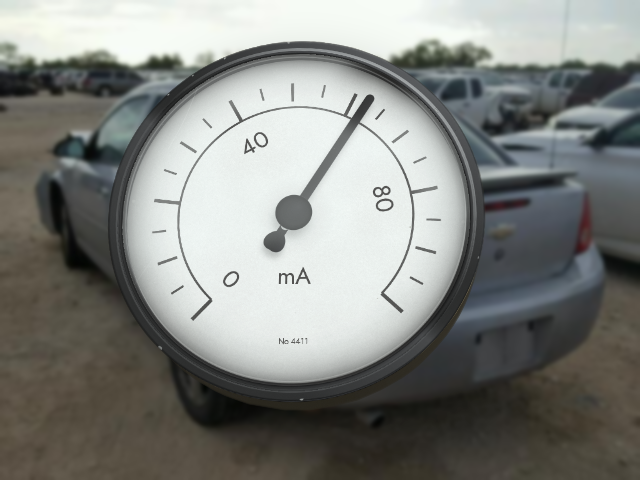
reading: 62.5 mA
